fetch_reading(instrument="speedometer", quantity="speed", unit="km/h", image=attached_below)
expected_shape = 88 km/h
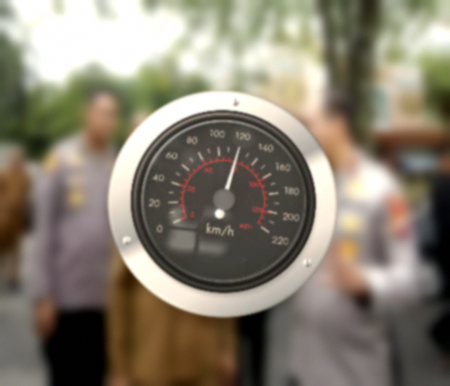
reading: 120 km/h
